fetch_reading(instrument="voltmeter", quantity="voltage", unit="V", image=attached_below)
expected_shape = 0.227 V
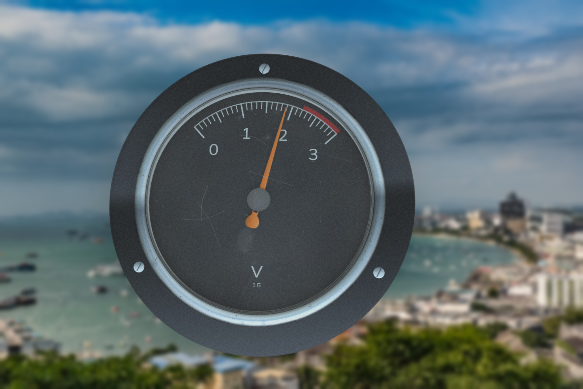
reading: 1.9 V
